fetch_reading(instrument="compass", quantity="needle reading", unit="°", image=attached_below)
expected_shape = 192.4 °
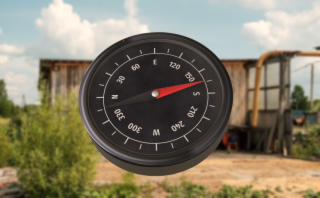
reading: 165 °
